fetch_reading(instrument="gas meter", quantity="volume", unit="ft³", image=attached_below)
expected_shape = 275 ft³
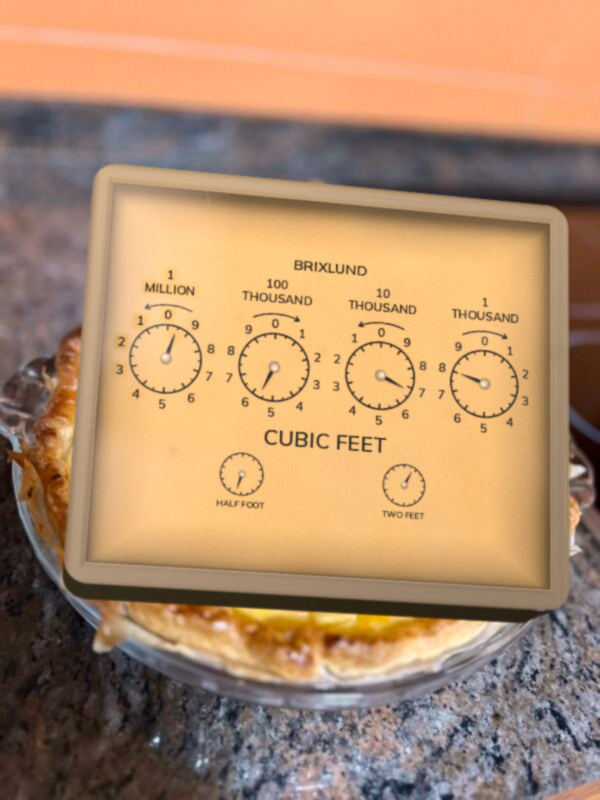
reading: 956800 ft³
